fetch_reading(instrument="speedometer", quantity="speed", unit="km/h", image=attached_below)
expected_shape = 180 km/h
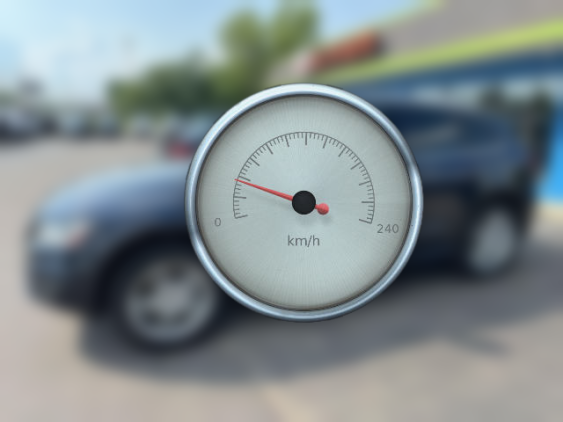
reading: 36 km/h
